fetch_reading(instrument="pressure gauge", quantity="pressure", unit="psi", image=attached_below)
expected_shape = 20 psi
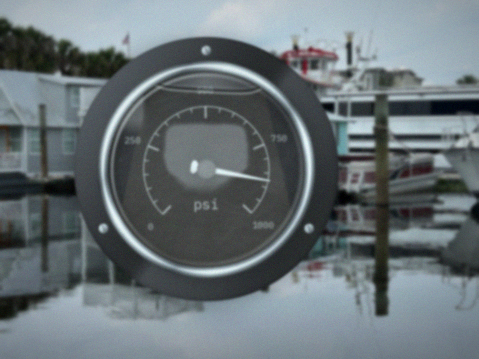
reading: 875 psi
